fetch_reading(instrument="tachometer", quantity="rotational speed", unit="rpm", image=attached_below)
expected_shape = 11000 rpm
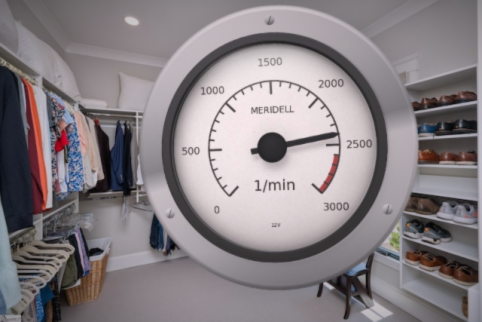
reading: 2400 rpm
